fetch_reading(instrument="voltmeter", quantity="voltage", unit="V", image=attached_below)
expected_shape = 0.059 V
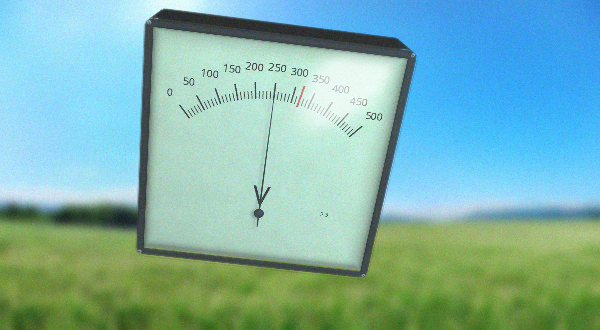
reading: 250 V
